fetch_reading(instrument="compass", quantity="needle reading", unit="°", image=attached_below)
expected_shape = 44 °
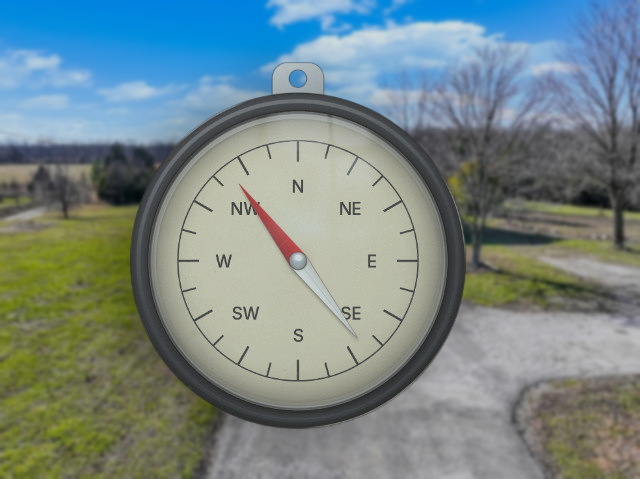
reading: 322.5 °
